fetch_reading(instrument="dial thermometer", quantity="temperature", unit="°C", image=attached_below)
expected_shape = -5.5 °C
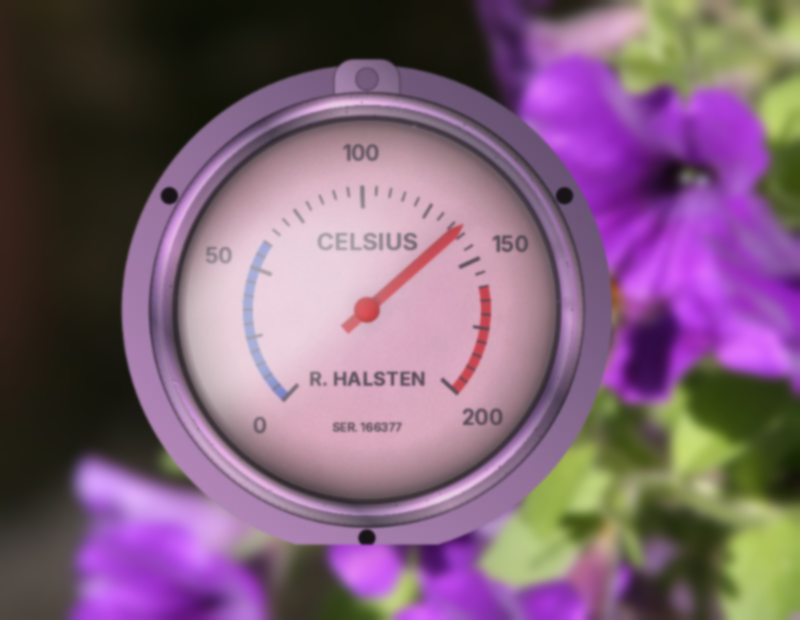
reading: 137.5 °C
